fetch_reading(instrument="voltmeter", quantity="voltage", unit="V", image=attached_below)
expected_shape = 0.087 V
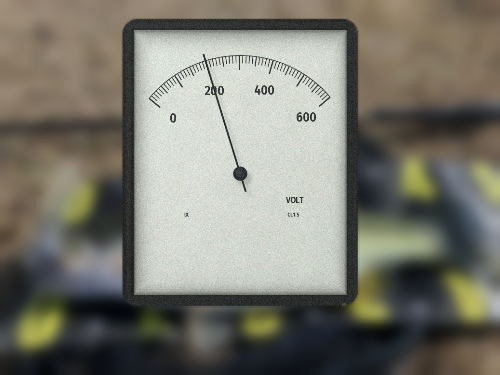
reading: 200 V
